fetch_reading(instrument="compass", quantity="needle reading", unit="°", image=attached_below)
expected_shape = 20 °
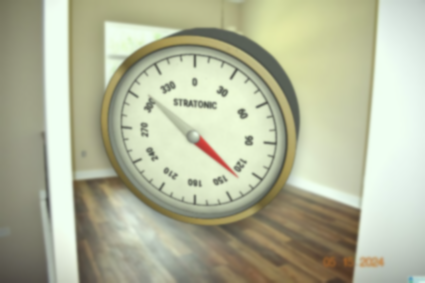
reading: 130 °
